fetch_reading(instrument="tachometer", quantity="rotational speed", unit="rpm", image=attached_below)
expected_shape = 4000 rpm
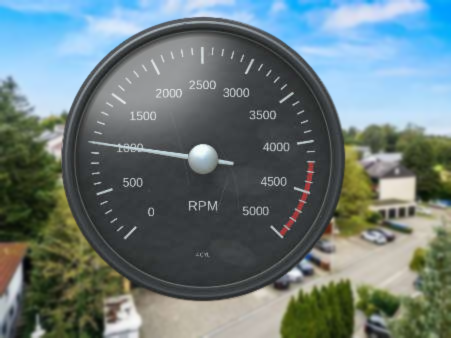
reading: 1000 rpm
